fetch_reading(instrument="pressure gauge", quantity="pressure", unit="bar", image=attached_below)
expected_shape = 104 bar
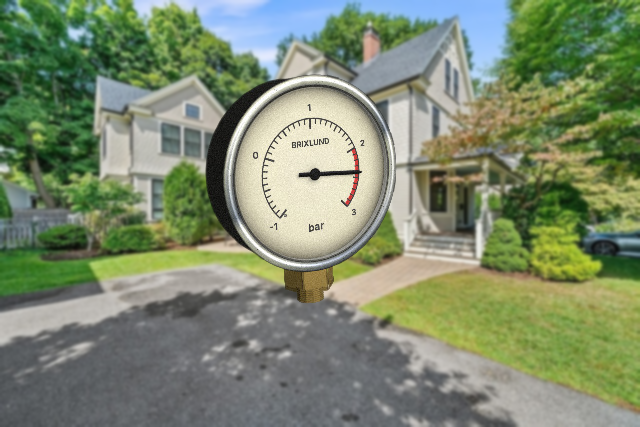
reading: 2.4 bar
